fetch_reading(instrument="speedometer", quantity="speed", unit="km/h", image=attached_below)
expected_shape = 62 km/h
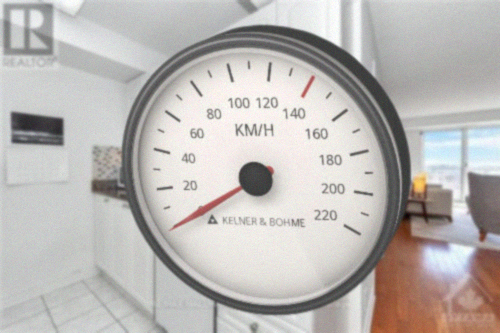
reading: 0 km/h
